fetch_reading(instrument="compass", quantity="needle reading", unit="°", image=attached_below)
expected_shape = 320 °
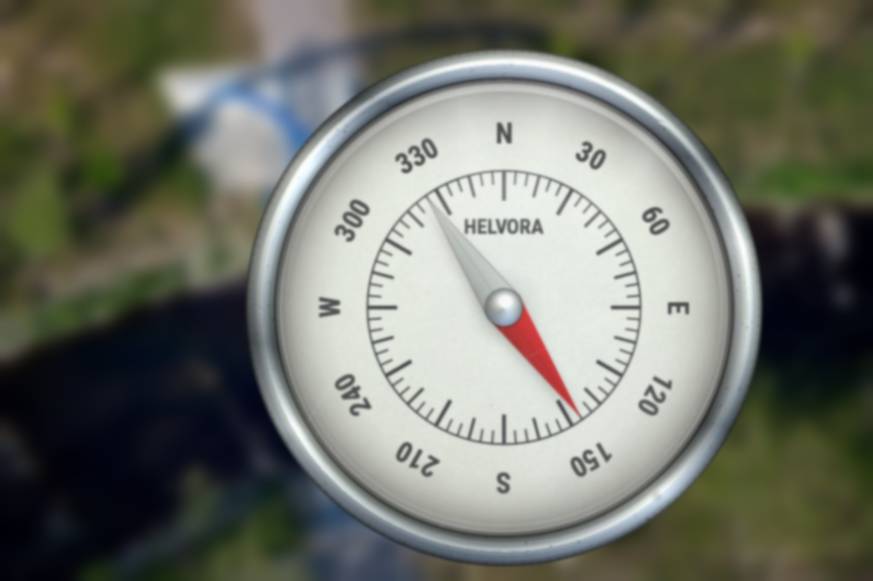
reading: 145 °
